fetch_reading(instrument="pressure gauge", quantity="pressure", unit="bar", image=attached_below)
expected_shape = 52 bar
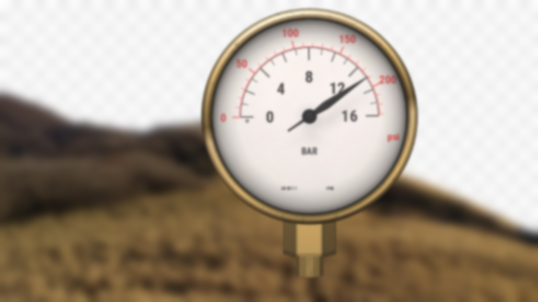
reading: 13 bar
